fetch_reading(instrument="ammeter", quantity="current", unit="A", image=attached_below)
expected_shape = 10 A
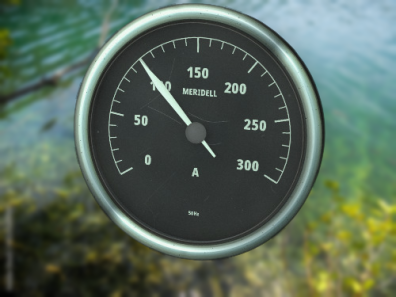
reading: 100 A
